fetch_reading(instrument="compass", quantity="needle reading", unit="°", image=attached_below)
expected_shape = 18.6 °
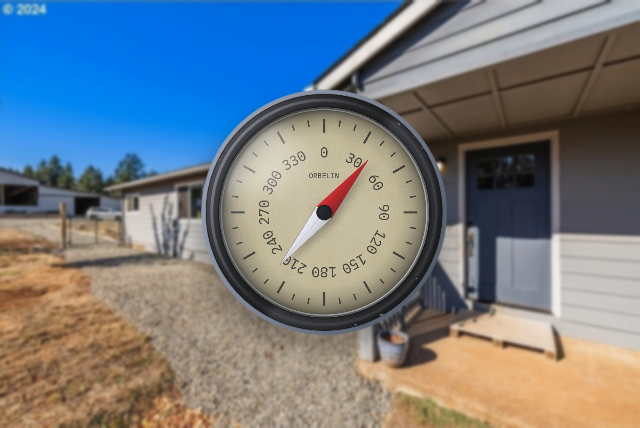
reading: 40 °
